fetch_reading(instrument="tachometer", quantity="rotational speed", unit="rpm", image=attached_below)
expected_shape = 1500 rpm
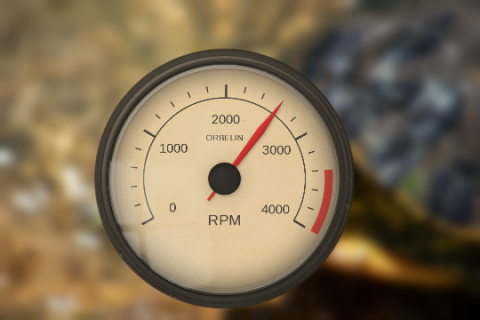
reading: 2600 rpm
